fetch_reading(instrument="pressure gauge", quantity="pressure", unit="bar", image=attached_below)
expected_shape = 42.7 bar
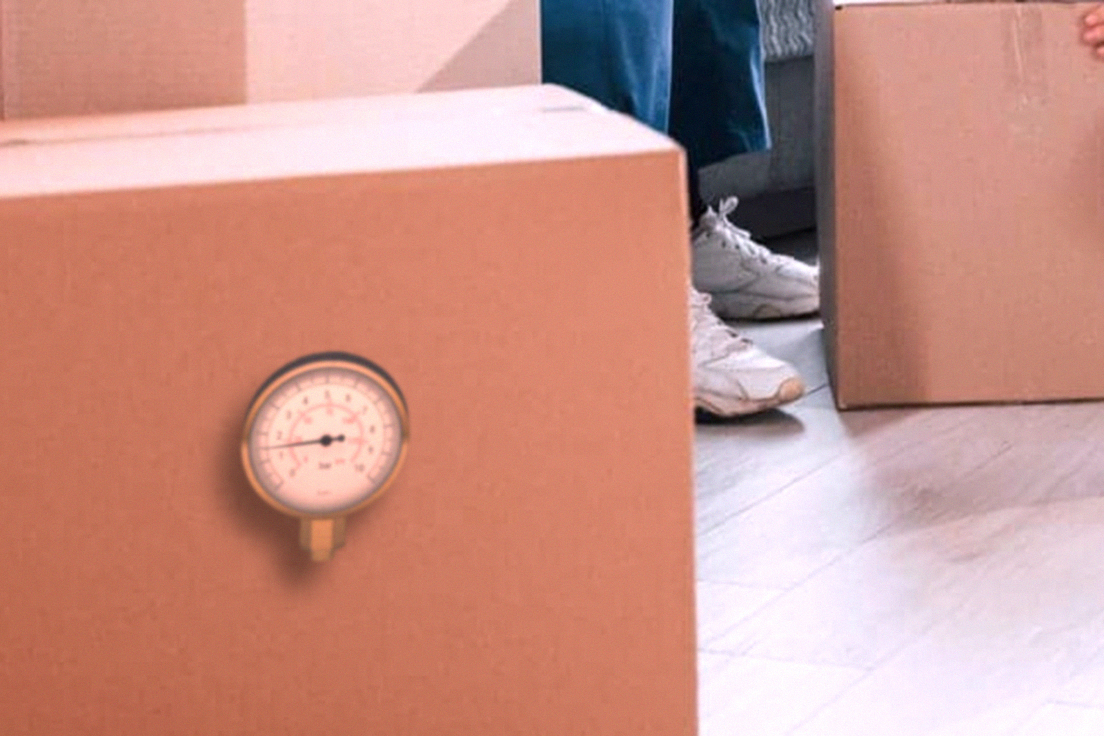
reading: 1.5 bar
